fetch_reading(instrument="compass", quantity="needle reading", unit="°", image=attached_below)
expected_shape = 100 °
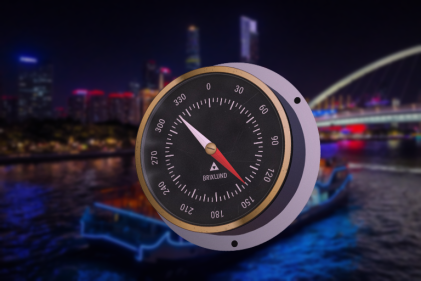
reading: 140 °
